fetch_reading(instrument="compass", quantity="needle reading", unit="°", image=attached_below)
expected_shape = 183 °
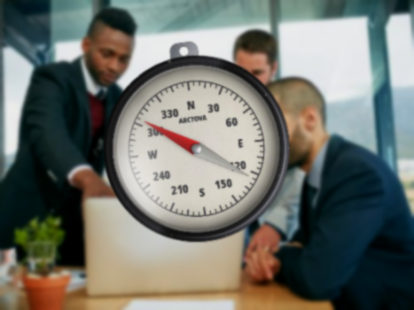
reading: 305 °
